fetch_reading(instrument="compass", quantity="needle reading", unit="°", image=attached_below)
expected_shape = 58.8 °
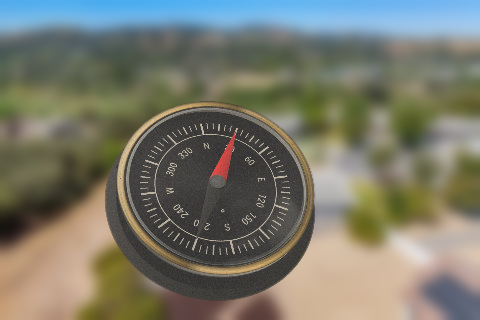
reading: 30 °
